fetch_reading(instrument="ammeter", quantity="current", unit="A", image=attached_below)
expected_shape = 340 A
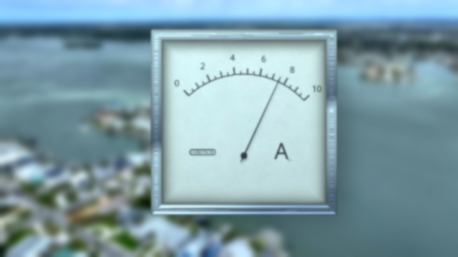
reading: 7.5 A
